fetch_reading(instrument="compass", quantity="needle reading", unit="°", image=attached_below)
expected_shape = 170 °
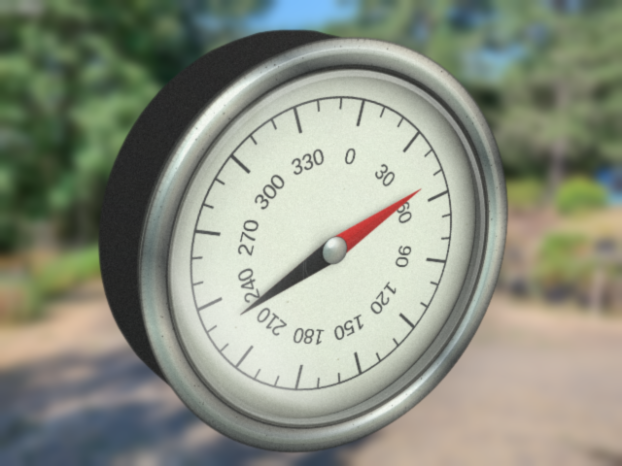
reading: 50 °
